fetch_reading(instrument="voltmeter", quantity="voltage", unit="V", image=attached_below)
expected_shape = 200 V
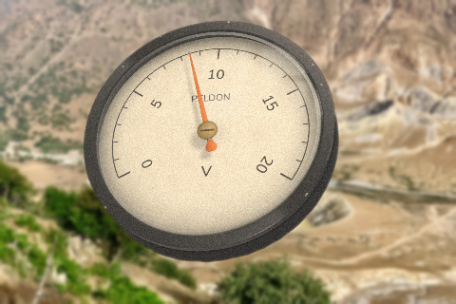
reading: 8.5 V
